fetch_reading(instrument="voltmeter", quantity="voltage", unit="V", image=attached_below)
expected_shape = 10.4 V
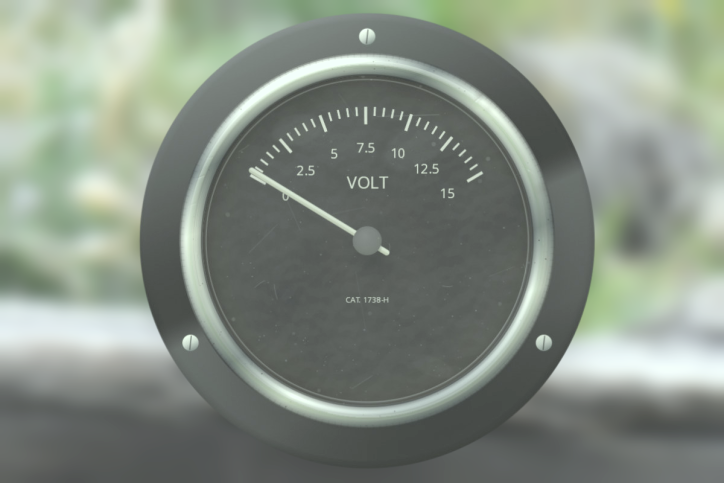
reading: 0.25 V
